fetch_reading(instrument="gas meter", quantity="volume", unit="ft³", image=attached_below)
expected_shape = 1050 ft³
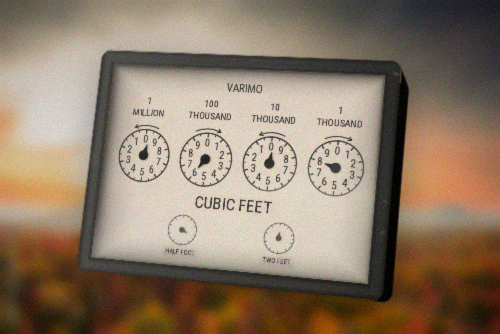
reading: 959800 ft³
